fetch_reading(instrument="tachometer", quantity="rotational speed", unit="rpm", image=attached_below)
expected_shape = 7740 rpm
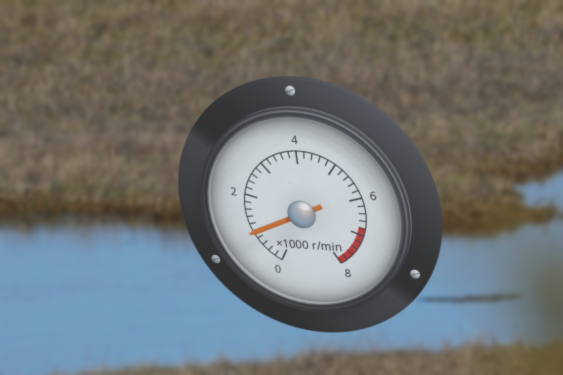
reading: 1000 rpm
